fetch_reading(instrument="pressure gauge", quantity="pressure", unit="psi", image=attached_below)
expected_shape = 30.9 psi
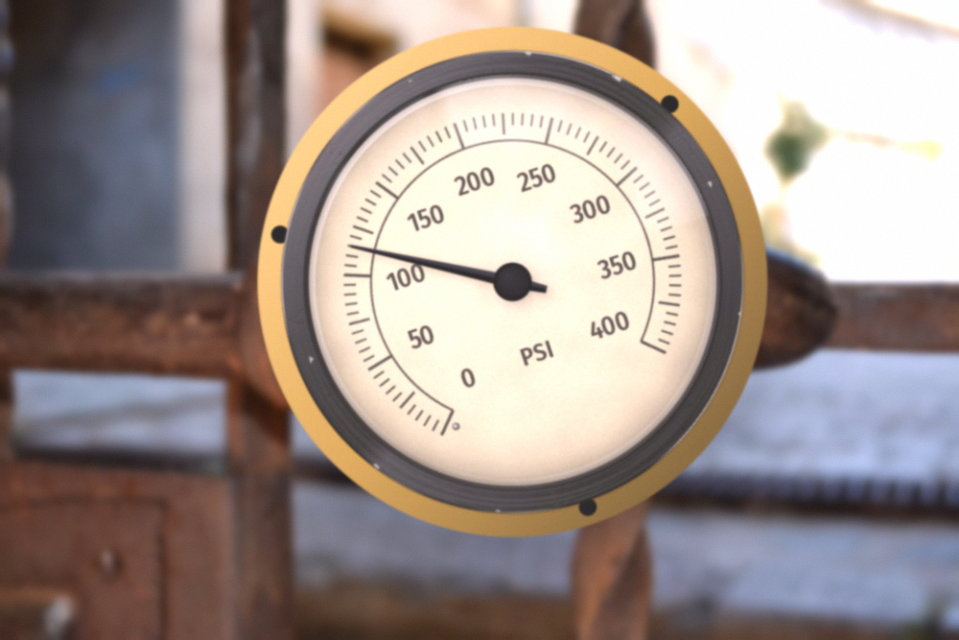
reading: 115 psi
